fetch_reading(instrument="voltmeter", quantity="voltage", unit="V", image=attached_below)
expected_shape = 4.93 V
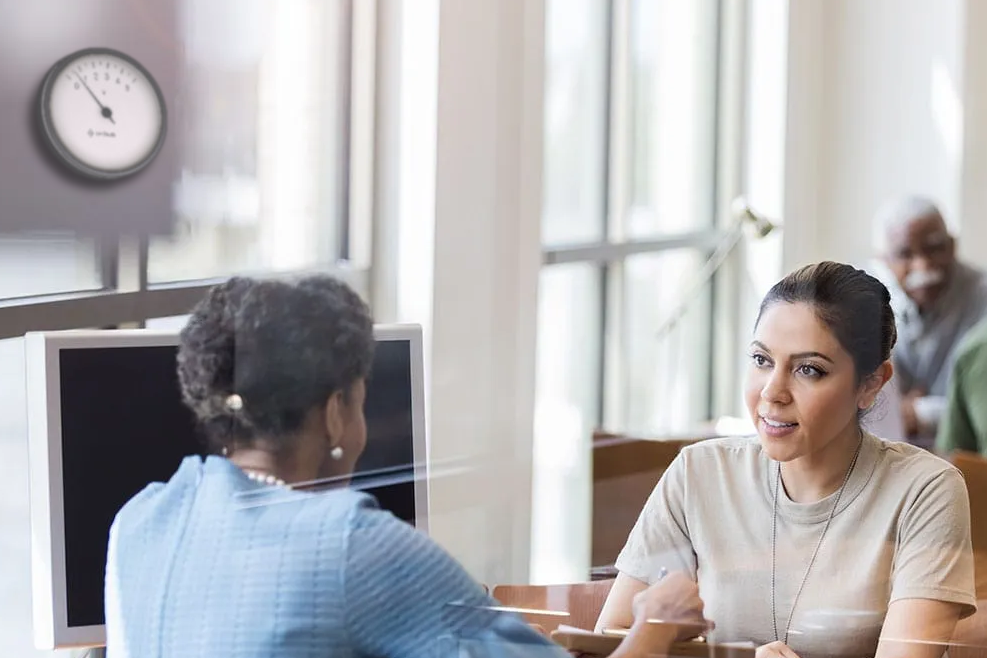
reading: 0.5 V
